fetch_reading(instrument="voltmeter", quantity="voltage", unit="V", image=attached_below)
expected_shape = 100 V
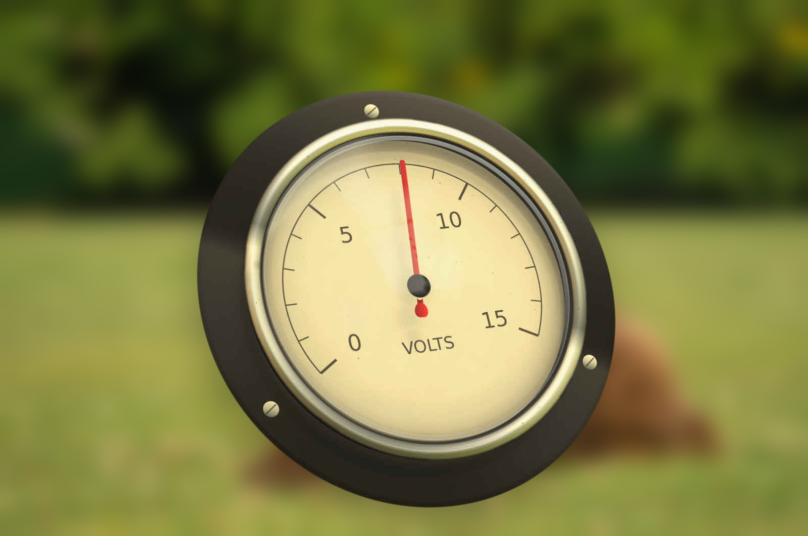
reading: 8 V
